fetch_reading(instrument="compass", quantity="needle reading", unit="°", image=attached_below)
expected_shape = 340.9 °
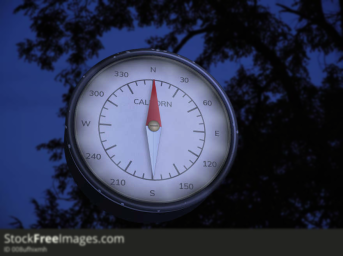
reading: 0 °
